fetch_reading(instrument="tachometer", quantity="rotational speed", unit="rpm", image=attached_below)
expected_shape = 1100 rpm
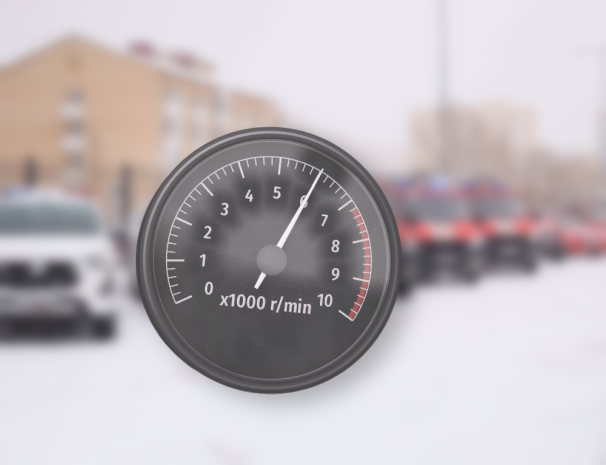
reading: 6000 rpm
